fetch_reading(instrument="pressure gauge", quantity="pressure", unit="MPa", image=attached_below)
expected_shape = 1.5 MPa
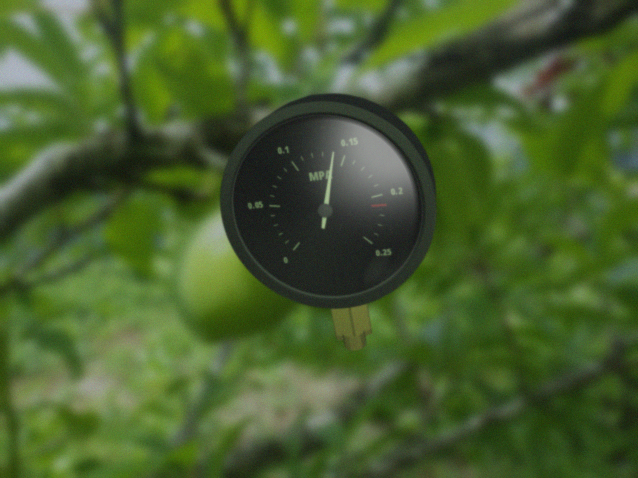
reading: 0.14 MPa
